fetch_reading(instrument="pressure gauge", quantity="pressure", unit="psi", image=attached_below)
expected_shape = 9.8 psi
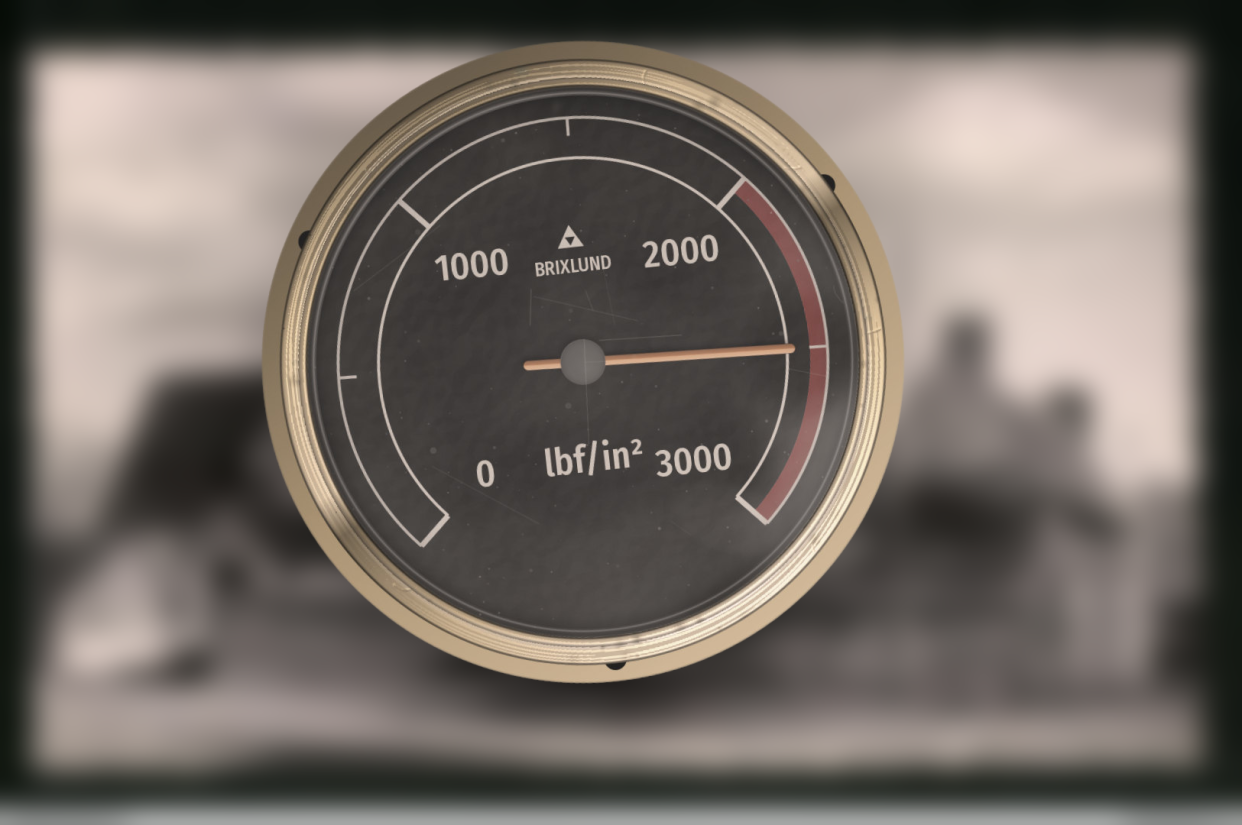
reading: 2500 psi
